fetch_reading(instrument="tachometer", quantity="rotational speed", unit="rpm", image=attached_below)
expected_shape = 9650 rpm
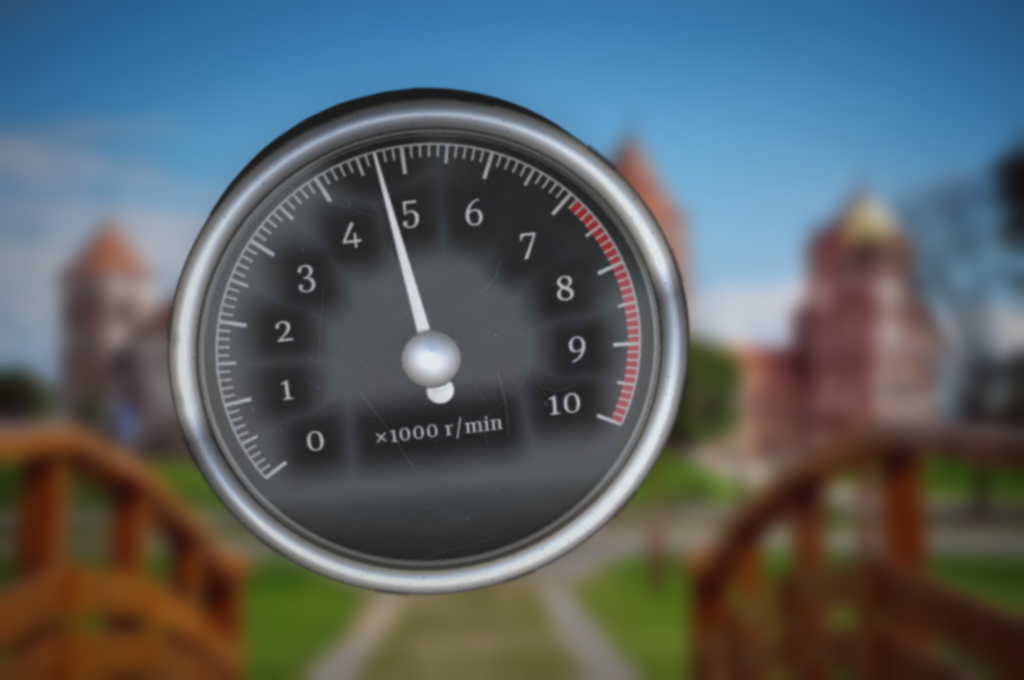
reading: 4700 rpm
